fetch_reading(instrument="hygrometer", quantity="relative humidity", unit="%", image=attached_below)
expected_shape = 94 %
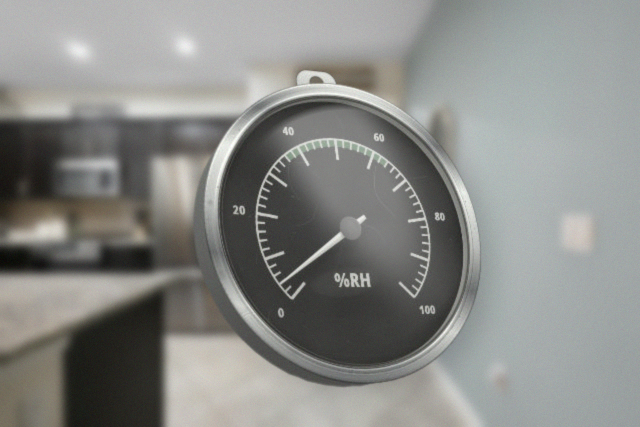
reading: 4 %
